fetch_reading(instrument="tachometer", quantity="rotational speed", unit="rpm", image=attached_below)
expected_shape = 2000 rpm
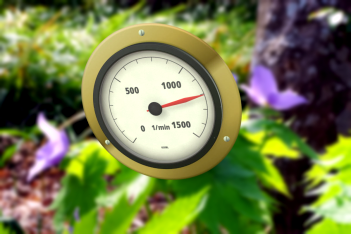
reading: 1200 rpm
